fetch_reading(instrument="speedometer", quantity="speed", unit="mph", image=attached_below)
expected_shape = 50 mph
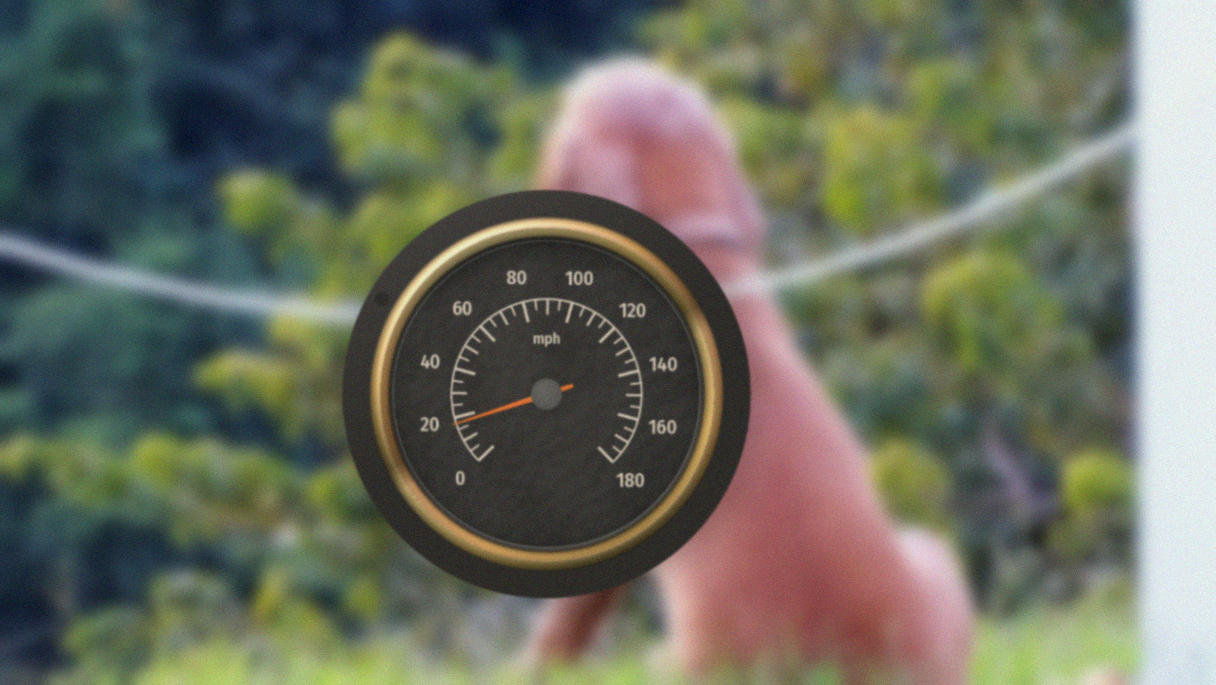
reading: 17.5 mph
